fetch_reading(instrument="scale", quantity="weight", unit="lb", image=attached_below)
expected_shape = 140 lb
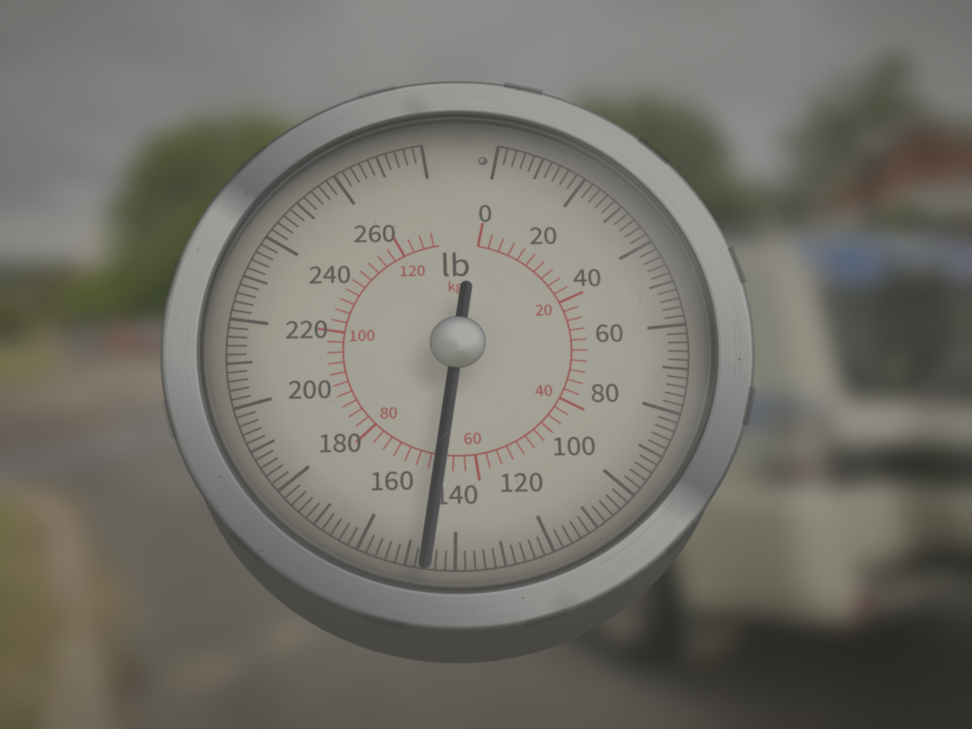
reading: 146 lb
